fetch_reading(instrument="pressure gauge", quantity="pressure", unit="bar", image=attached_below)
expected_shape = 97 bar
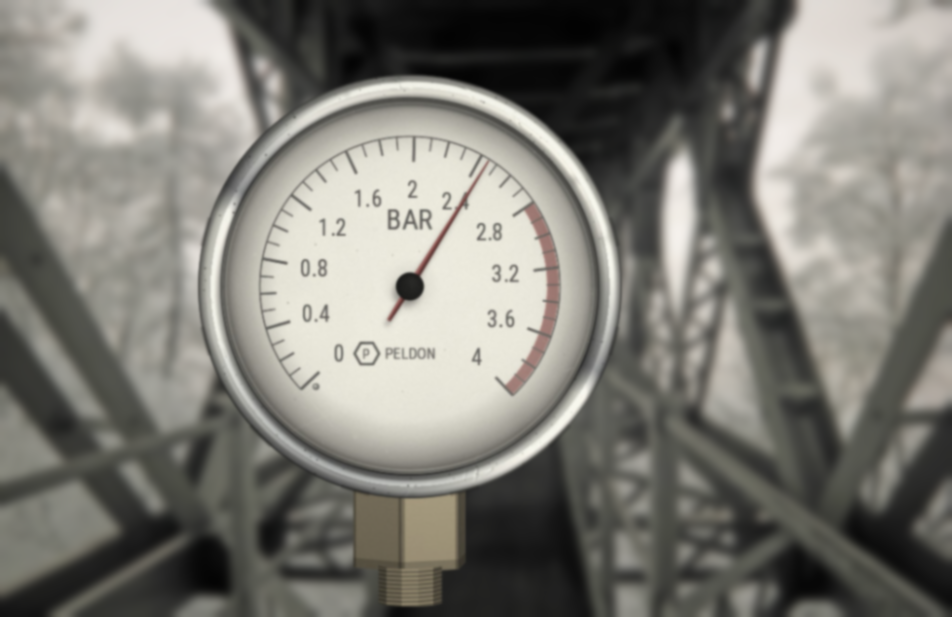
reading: 2.45 bar
